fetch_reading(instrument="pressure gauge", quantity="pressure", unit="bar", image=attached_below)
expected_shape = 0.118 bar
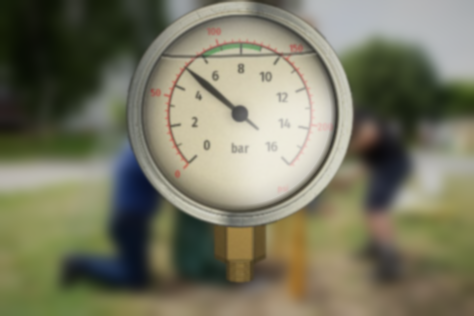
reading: 5 bar
